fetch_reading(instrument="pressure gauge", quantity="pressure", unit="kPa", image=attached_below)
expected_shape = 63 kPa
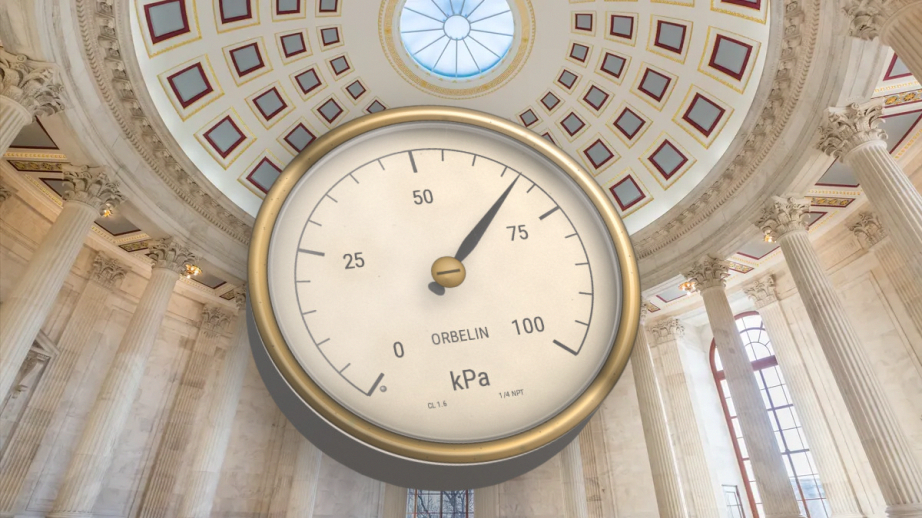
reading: 67.5 kPa
